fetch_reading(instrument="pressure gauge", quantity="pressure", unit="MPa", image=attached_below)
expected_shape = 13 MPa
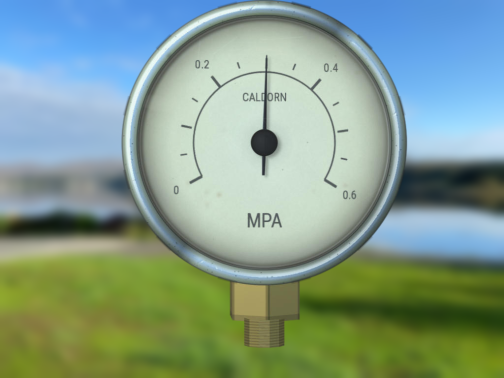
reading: 0.3 MPa
